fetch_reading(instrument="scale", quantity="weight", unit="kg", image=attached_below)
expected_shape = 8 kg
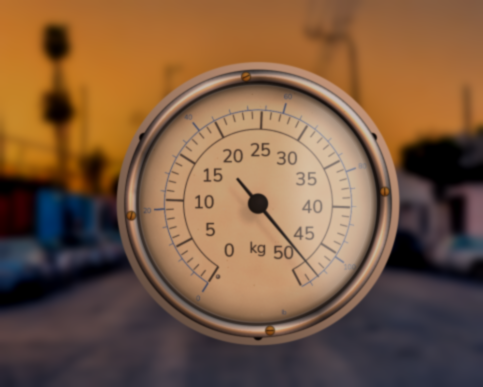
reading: 48 kg
